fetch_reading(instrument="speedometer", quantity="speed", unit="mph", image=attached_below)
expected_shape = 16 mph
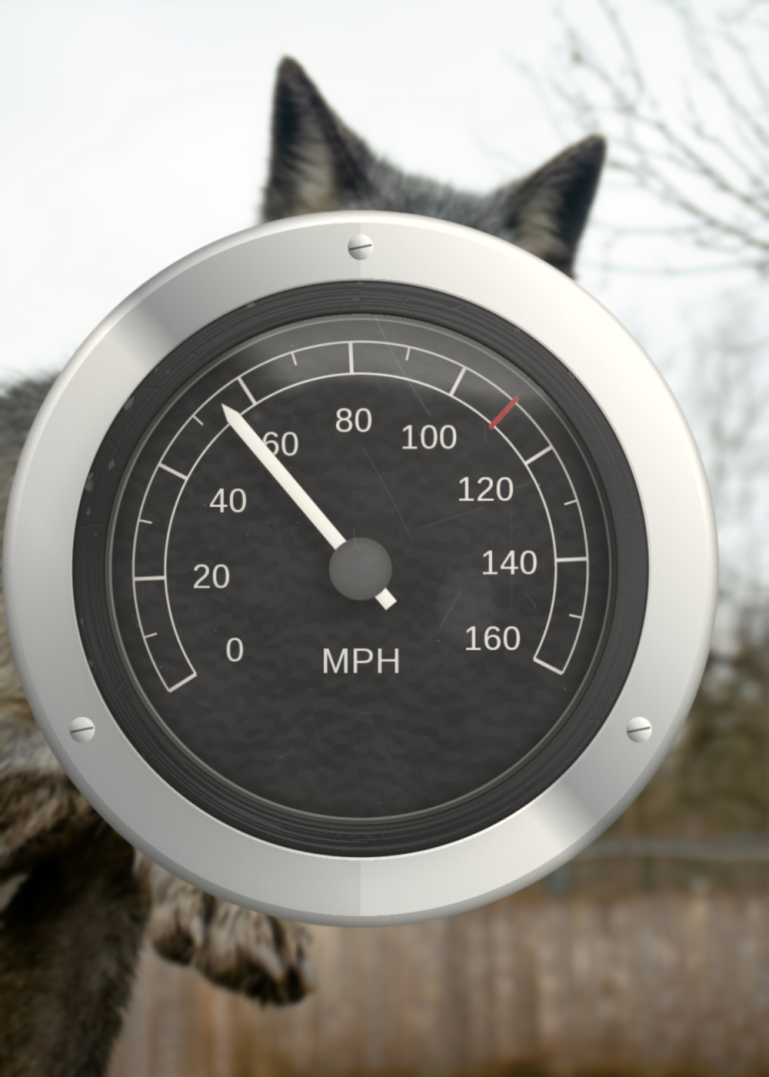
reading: 55 mph
